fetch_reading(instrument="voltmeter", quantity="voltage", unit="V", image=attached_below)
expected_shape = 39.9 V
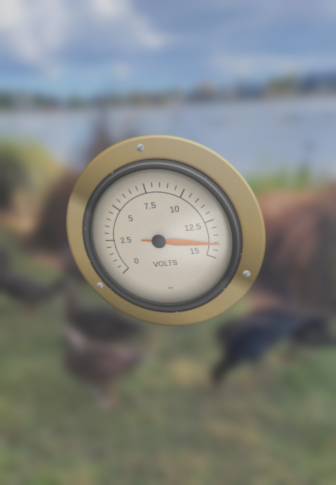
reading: 14 V
